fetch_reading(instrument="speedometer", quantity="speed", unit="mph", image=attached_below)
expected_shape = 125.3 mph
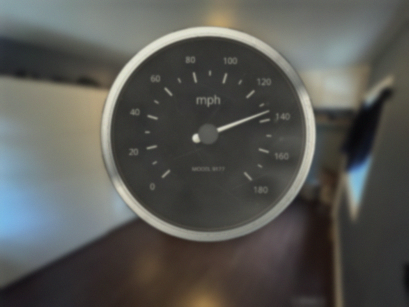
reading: 135 mph
